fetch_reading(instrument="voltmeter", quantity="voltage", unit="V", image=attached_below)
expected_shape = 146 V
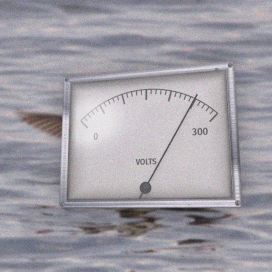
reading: 250 V
